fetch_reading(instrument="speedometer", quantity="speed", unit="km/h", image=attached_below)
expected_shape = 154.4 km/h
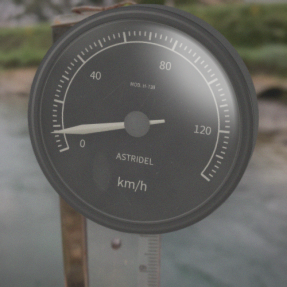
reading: 8 km/h
